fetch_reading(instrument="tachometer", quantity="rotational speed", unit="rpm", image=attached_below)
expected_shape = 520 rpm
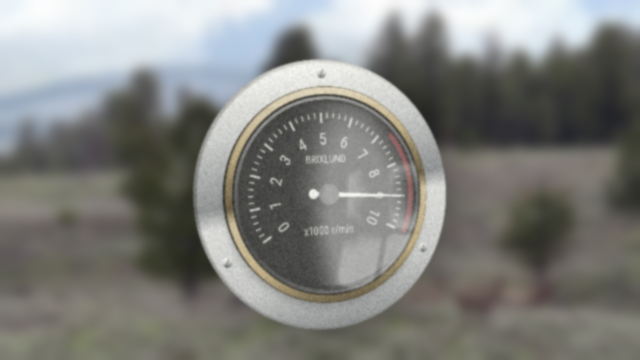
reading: 9000 rpm
